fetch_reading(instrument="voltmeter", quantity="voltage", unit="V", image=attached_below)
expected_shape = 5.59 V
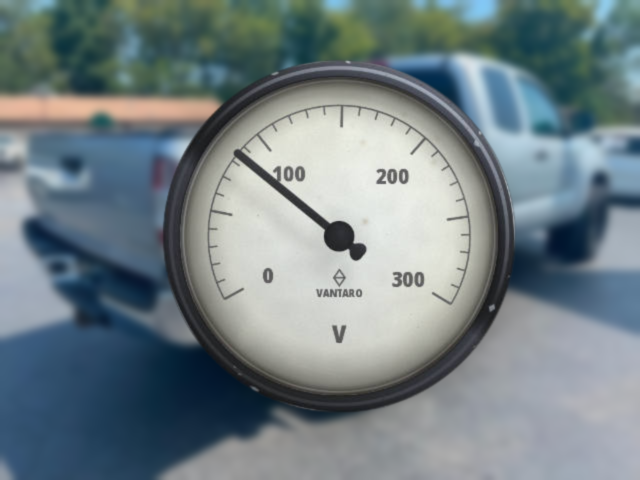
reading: 85 V
